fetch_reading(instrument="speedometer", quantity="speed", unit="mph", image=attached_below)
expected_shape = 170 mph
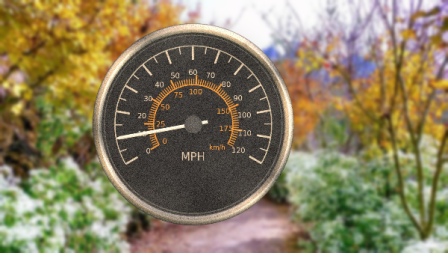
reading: 10 mph
